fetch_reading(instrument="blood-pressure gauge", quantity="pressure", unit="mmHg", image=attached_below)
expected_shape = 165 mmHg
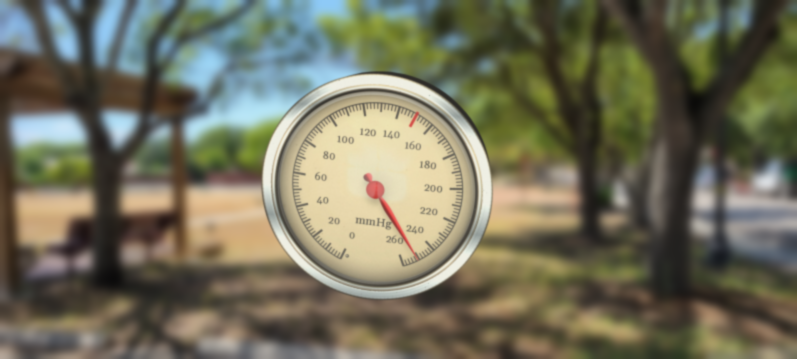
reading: 250 mmHg
